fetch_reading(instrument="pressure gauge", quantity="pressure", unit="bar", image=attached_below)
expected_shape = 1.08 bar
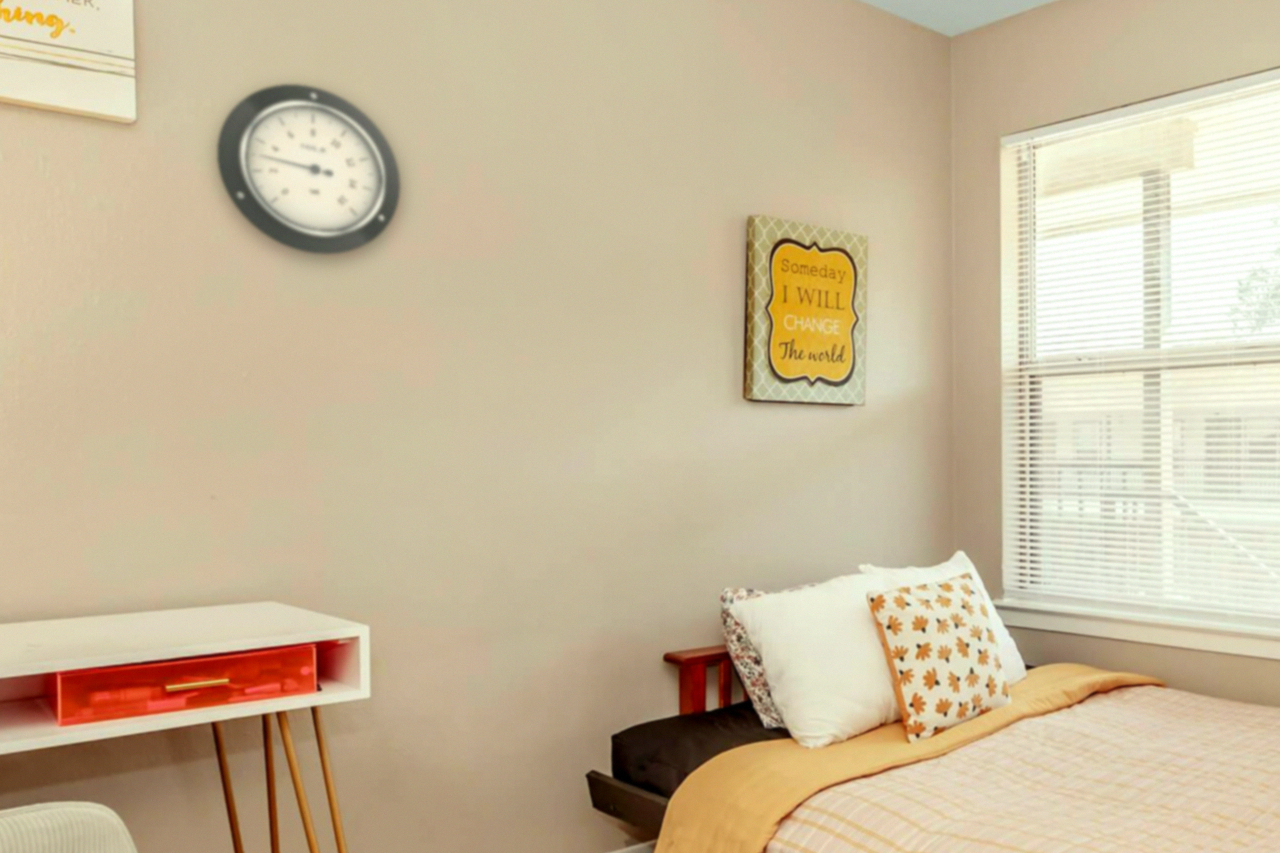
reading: 3 bar
